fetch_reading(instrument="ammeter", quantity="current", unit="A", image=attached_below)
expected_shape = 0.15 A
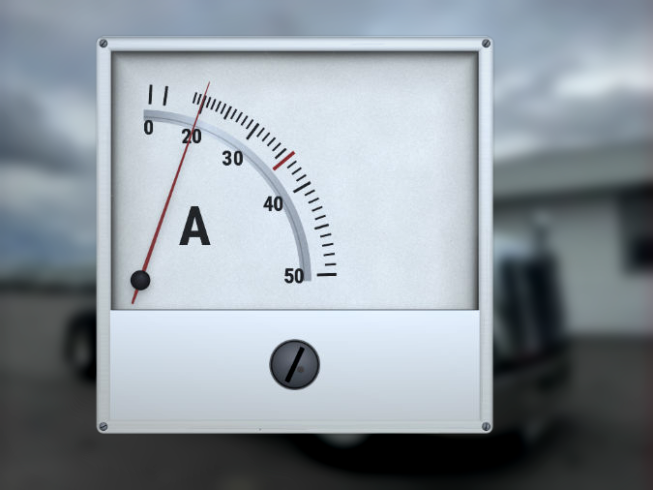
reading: 20 A
